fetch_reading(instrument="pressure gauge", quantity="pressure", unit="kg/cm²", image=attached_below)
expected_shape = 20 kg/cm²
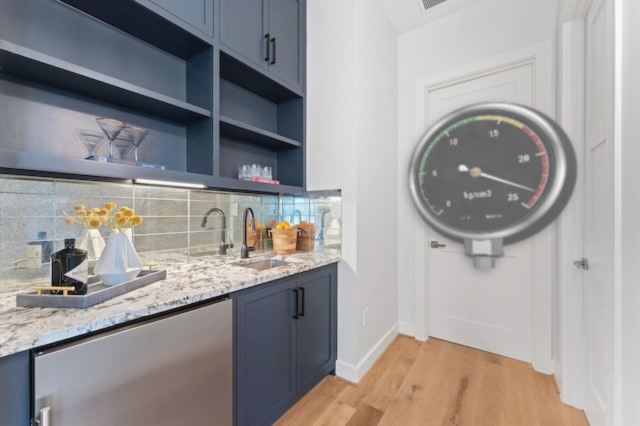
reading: 23.5 kg/cm²
